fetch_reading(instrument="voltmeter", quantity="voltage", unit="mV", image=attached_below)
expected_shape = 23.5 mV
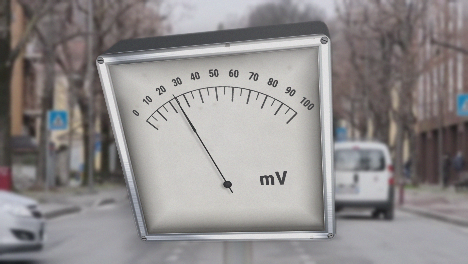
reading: 25 mV
